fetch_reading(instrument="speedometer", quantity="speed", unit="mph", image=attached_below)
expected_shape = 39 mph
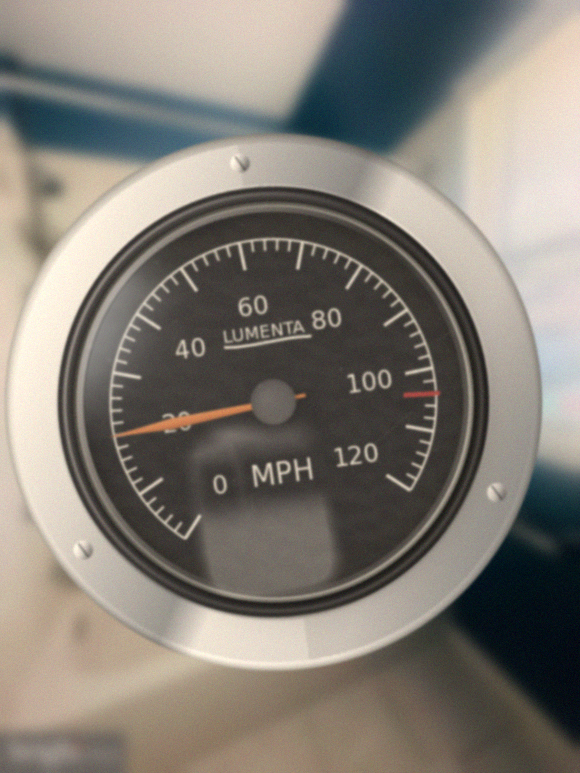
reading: 20 mph
